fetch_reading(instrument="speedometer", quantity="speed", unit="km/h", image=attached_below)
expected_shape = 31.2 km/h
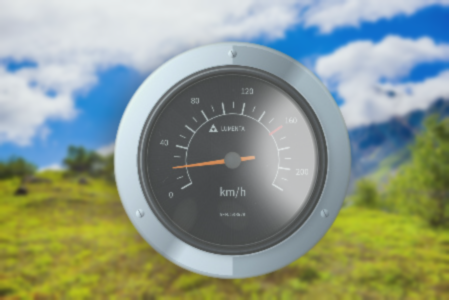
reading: 20 km/h
